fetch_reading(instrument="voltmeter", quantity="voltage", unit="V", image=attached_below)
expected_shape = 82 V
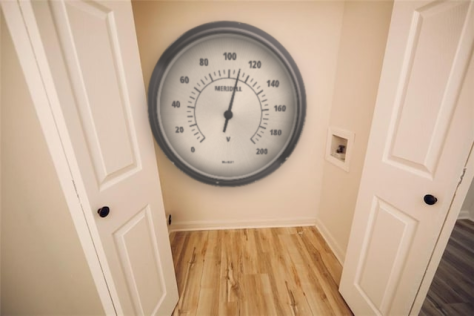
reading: 110 V
